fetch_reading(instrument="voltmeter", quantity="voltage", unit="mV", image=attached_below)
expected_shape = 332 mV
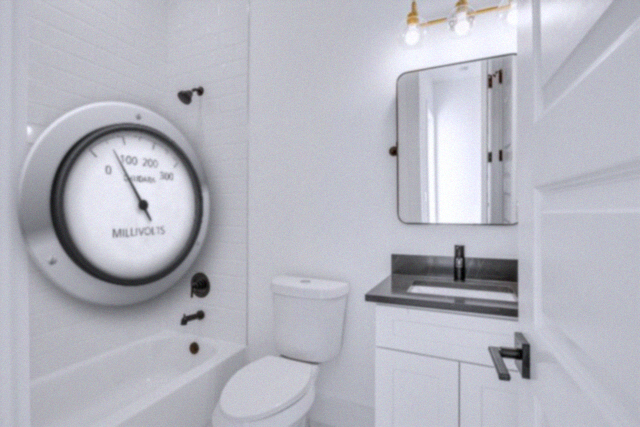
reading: 50 mV
